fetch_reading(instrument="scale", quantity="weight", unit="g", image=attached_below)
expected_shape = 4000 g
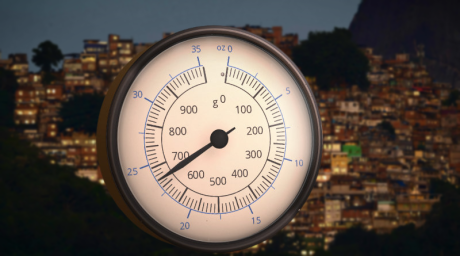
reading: 670 g
